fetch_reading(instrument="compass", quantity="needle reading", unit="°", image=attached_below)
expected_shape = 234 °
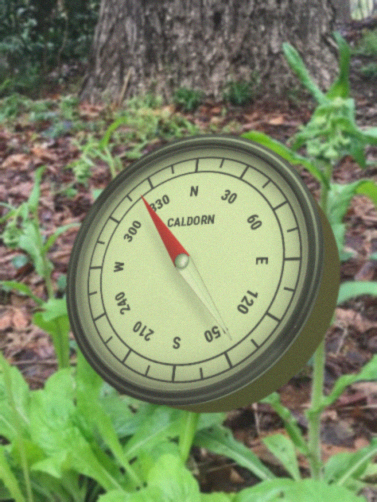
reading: 322.5 °
